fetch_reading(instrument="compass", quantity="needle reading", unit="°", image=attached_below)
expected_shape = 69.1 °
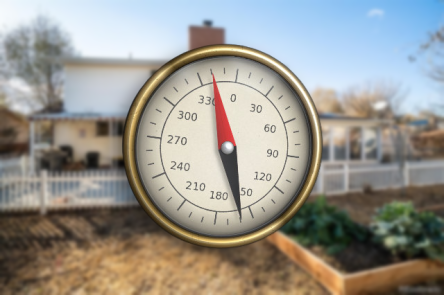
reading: 340 °
